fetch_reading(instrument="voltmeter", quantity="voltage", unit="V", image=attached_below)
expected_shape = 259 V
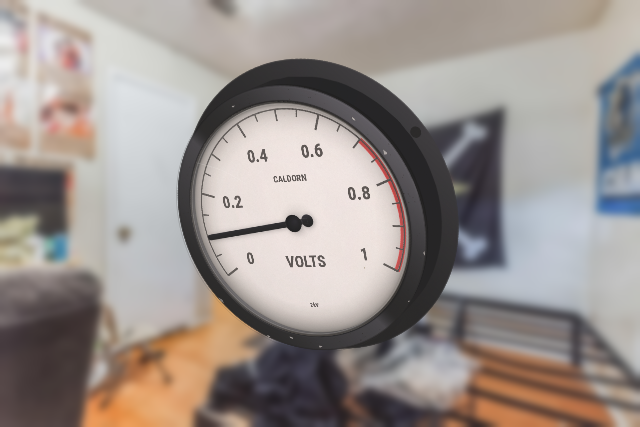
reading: 0.1 V
